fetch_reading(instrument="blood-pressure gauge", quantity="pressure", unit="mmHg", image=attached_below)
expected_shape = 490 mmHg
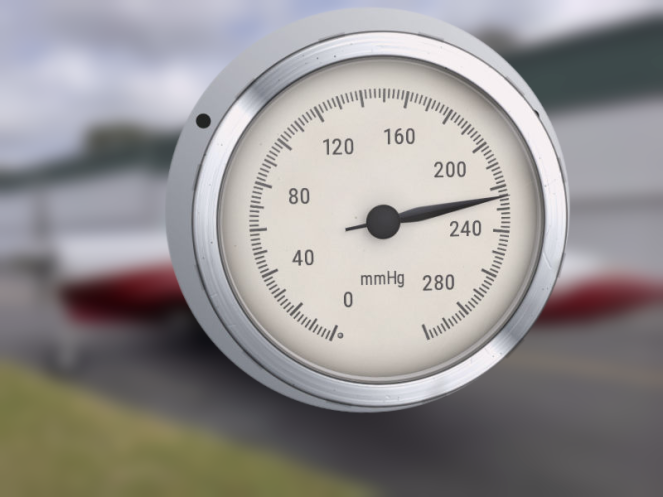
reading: 224 mmHg
